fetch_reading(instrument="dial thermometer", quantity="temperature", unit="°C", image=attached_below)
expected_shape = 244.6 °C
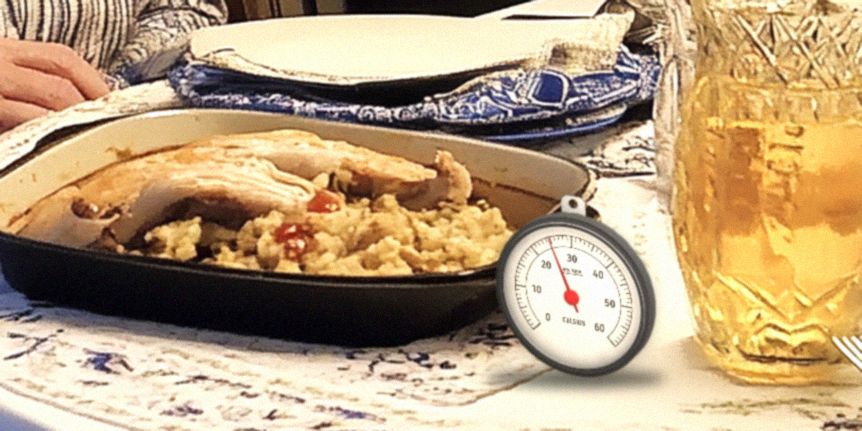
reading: 25 °C
